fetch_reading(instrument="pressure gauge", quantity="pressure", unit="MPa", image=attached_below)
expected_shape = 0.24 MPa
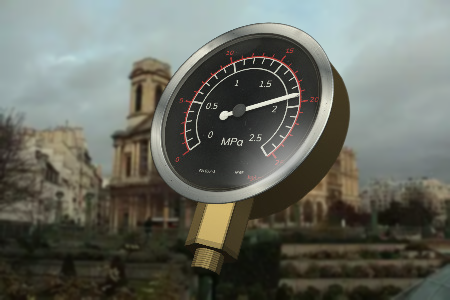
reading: 1.9 MPa
